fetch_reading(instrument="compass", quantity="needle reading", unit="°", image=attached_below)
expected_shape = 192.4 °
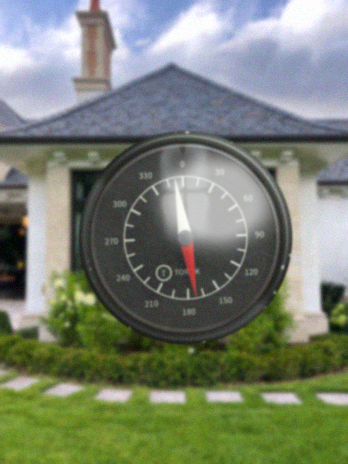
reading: 172.5 °
